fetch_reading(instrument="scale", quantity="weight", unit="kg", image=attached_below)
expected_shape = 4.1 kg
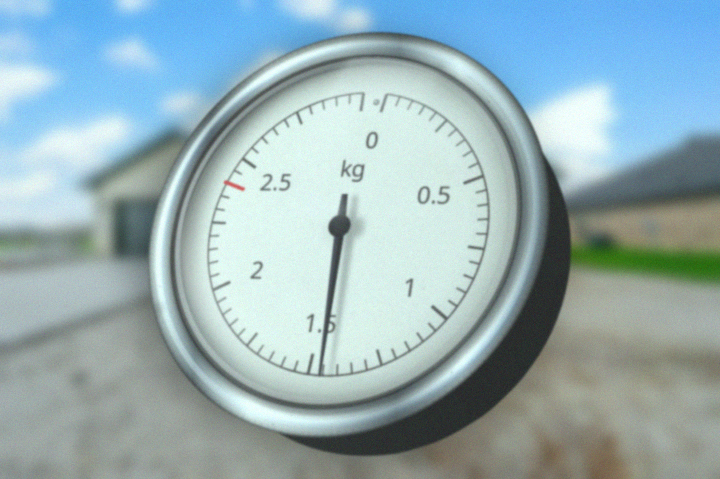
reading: 1.45 kg
